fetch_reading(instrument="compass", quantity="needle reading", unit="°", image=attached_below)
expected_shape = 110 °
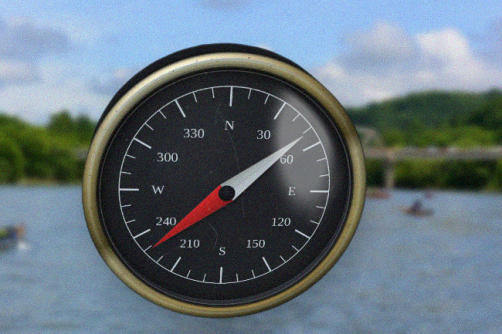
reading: 230 °
